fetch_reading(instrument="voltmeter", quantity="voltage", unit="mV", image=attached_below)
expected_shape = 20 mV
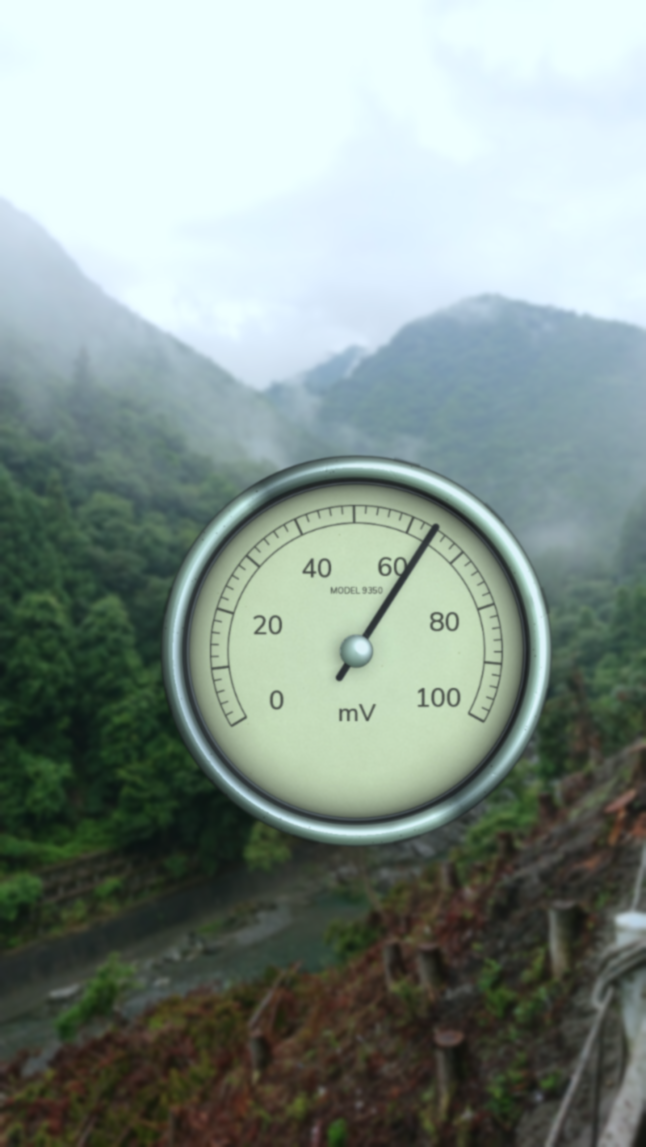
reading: 64 mV
